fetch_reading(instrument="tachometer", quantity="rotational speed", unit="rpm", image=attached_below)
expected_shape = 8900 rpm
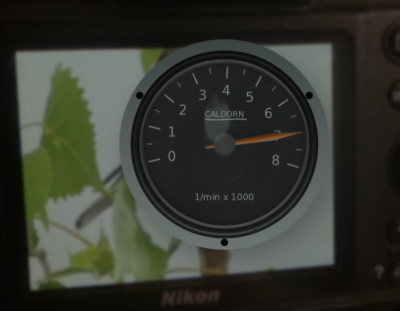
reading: 7000 rpm
